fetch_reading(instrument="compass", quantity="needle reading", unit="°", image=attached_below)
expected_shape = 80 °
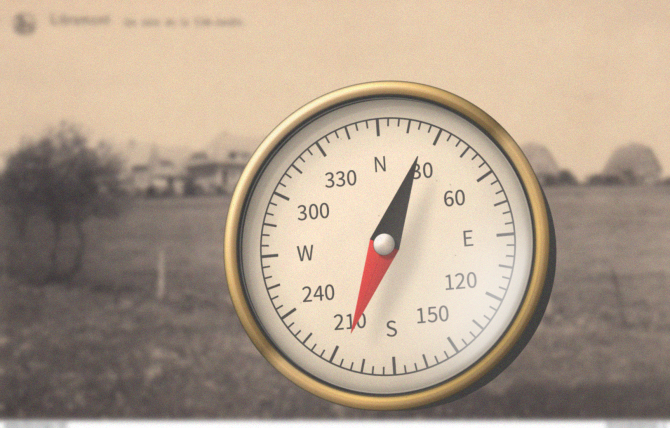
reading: 205 °
